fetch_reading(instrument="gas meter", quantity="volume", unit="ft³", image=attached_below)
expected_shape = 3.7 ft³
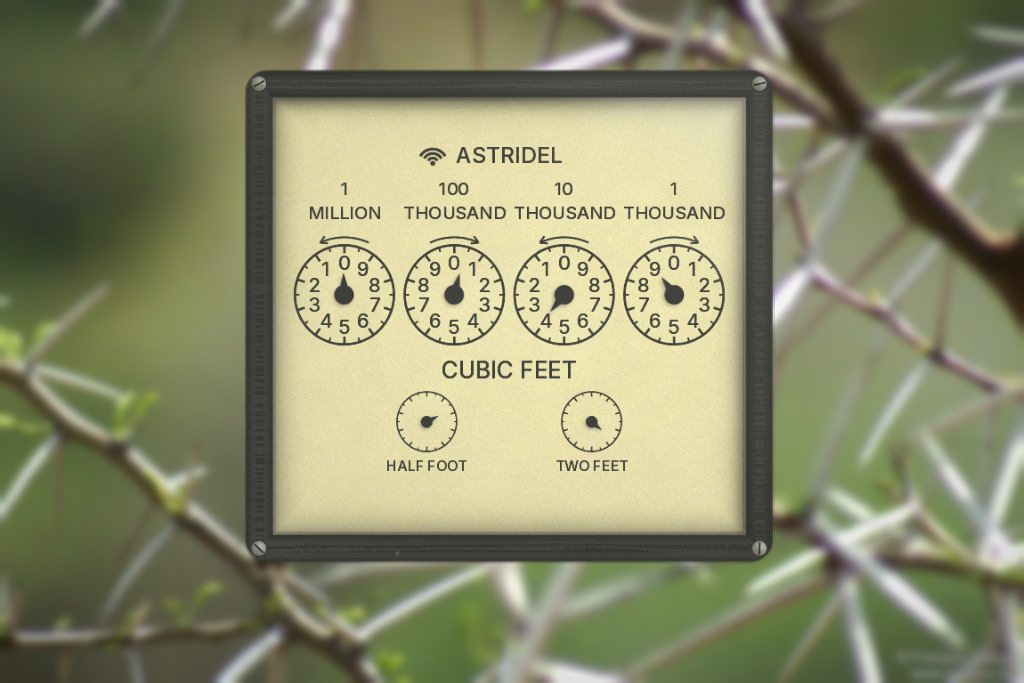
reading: 3900 ft³
